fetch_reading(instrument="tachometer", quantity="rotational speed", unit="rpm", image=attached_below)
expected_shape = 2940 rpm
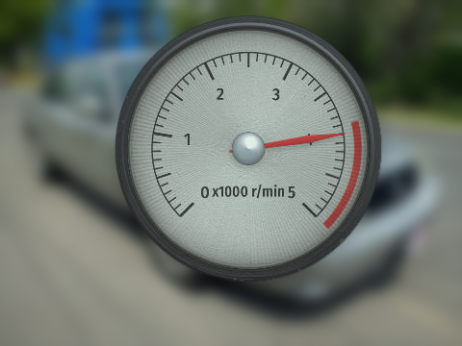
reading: 4000 rpm
